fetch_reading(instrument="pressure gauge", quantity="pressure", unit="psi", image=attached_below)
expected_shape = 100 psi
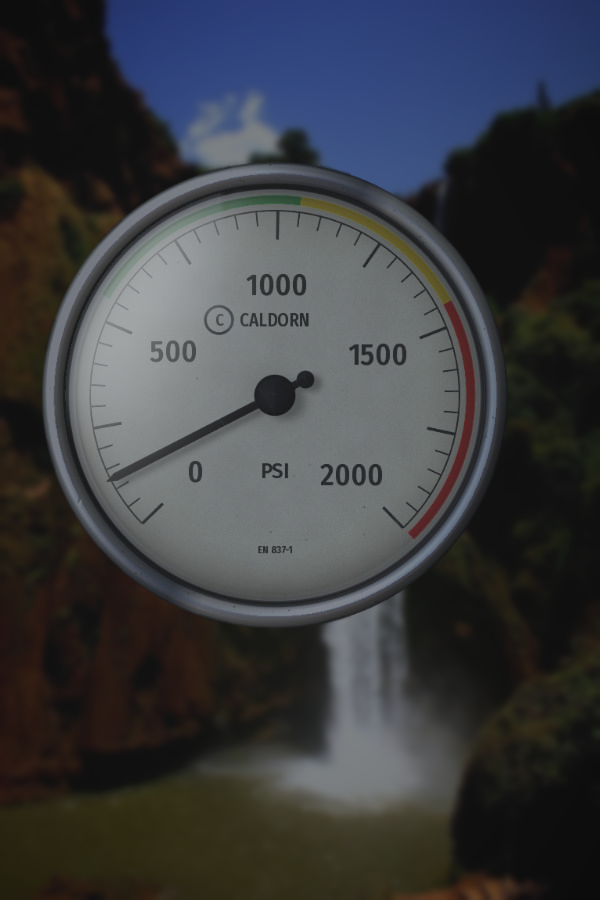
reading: 125 psi
